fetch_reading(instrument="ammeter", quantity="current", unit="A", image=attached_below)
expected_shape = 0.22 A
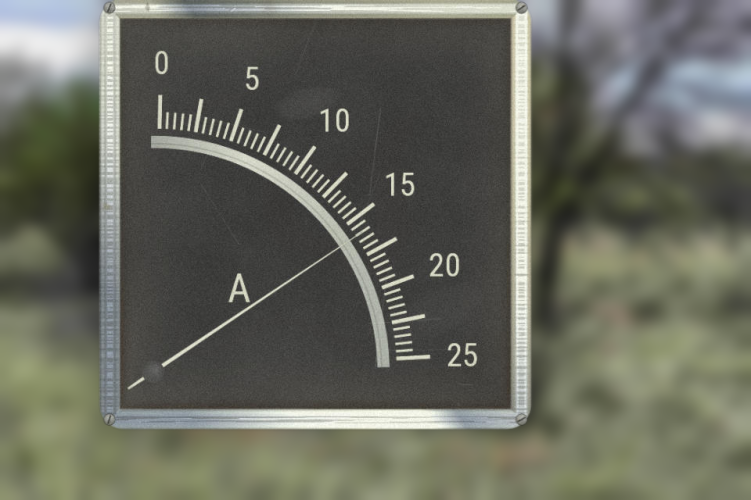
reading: 16 A
